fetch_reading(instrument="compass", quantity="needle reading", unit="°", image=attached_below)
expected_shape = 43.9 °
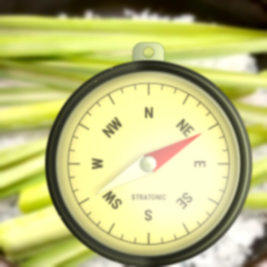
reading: 60 °
